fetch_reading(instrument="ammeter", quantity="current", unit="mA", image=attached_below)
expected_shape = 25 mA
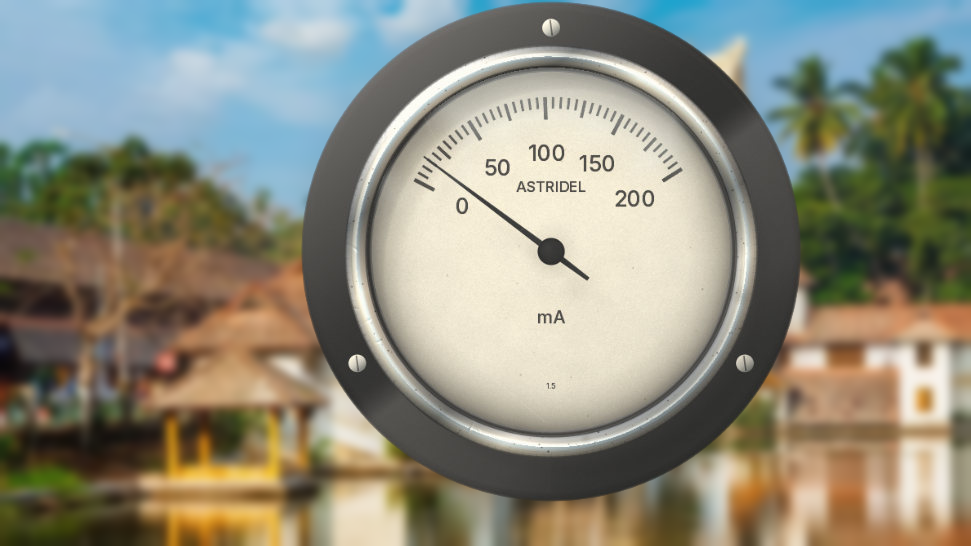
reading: 15 mA
